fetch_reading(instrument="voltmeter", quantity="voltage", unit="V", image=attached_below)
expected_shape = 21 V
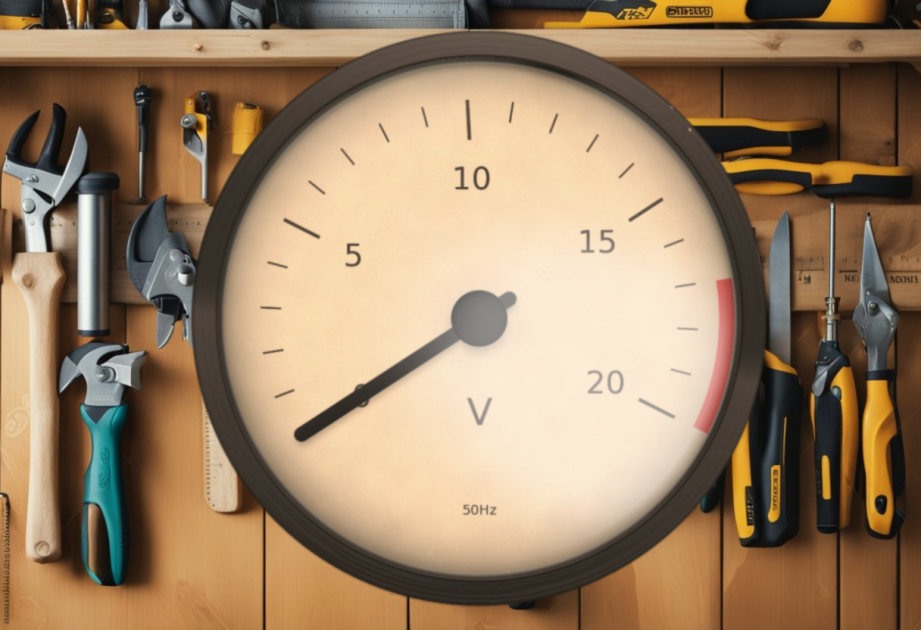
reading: 0 V
